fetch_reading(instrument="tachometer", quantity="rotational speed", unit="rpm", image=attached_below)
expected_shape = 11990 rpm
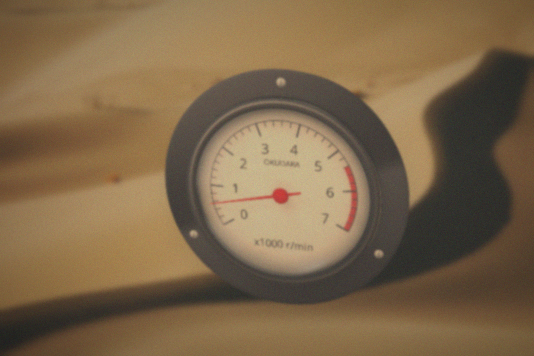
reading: 600 rpm
